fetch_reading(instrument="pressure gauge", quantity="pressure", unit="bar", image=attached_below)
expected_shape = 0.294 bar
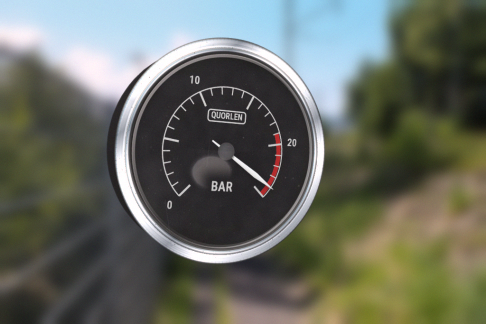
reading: 24 bar
